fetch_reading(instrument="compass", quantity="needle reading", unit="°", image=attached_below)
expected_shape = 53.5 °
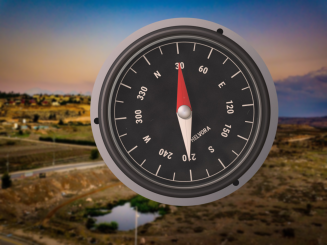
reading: 30 °
